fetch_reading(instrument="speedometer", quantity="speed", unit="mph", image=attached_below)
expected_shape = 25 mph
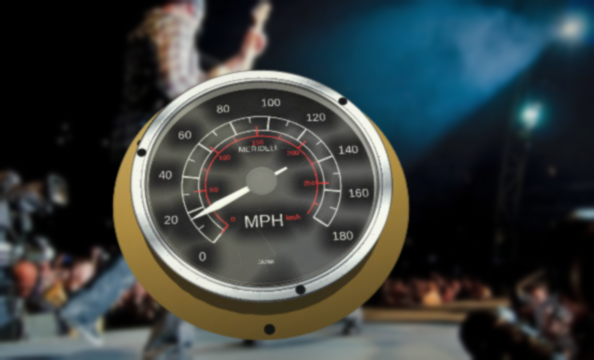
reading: 15 mph
